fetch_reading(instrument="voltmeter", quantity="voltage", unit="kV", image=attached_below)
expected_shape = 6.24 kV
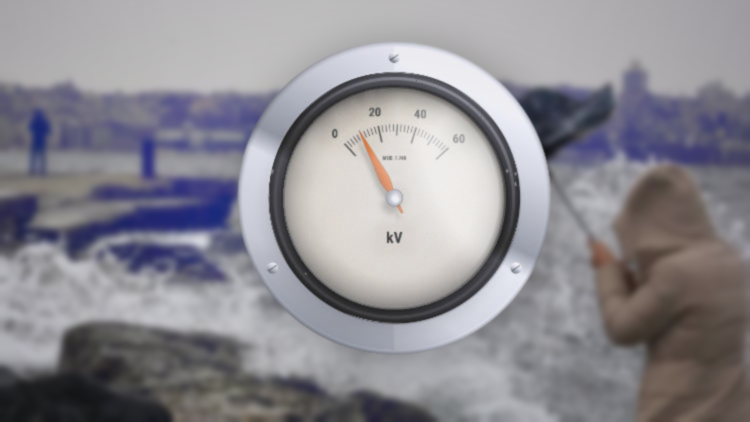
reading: 10 kV
